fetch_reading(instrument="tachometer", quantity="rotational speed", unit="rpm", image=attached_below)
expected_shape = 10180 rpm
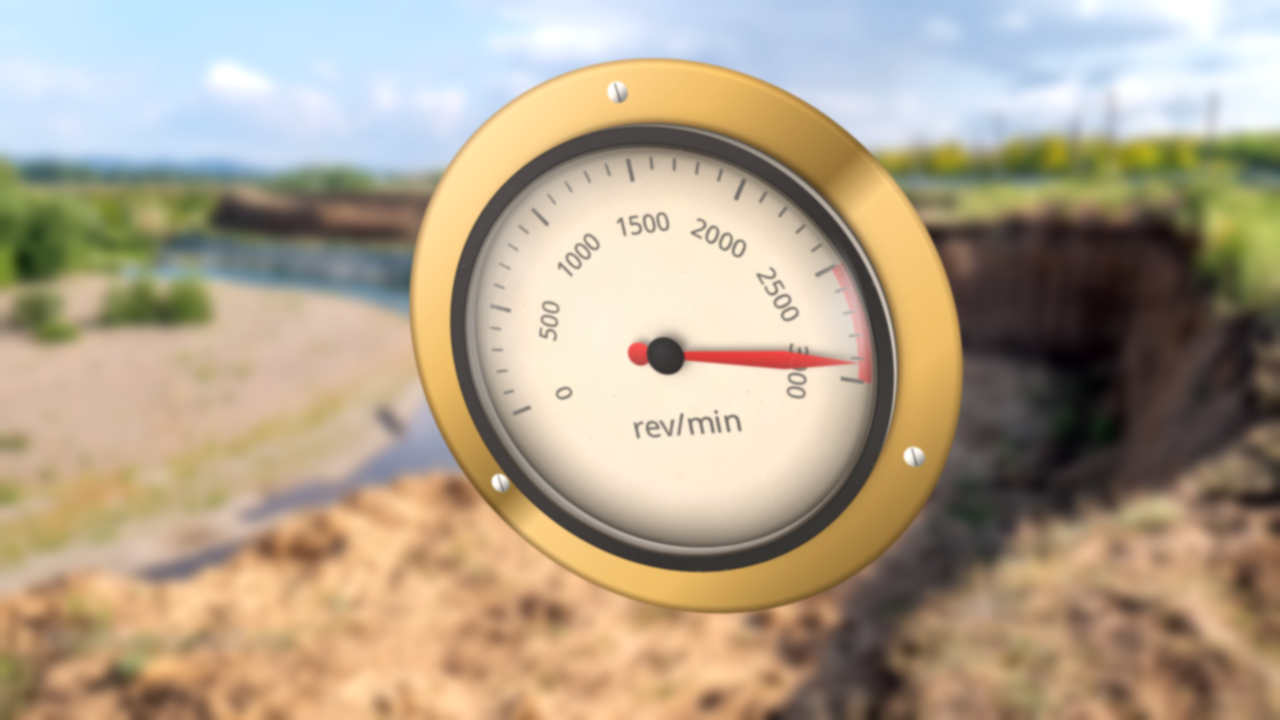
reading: 2900 rpm
